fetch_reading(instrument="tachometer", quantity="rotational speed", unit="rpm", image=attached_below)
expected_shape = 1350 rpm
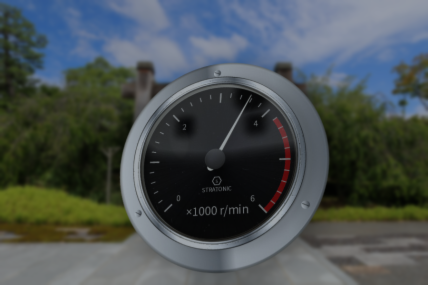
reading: 3600 rpm
